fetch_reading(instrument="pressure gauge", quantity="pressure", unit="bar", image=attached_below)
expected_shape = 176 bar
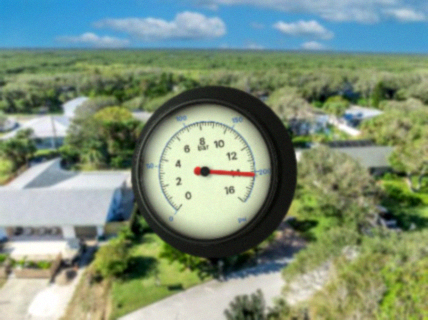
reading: 14 bar
